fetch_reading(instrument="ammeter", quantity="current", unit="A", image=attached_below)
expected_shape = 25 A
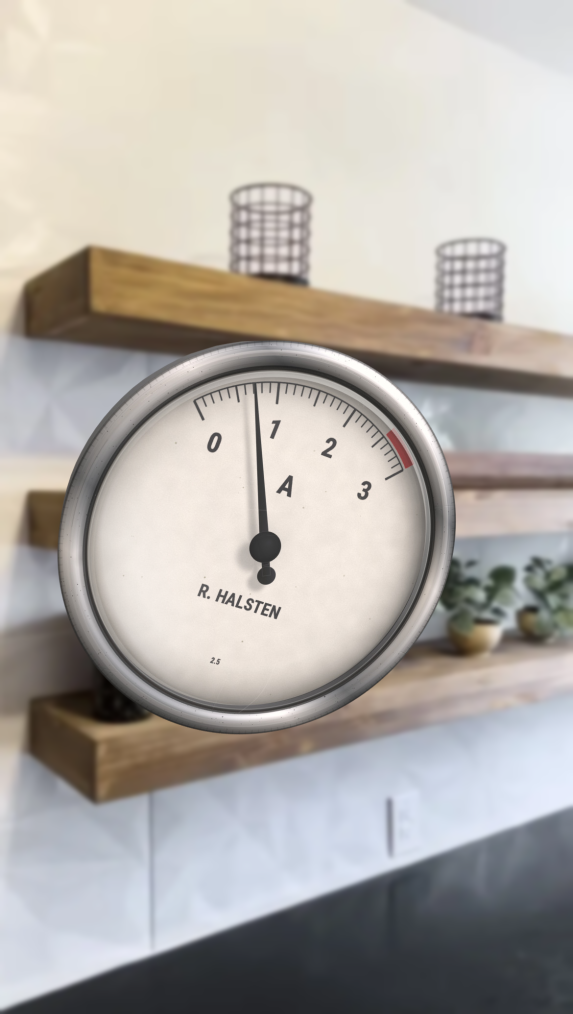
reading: 0.7 A
